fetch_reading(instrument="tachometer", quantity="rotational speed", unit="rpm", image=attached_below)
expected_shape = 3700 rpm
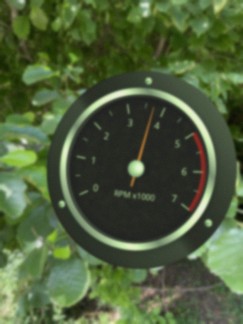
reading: 3750 rpm
